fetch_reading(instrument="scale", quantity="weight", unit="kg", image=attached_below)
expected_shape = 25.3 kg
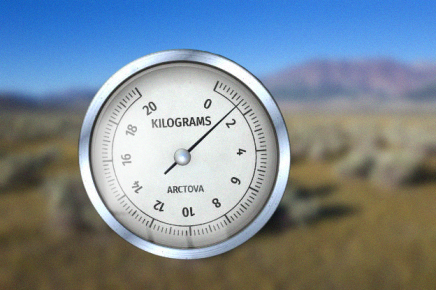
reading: 1.4 kg
